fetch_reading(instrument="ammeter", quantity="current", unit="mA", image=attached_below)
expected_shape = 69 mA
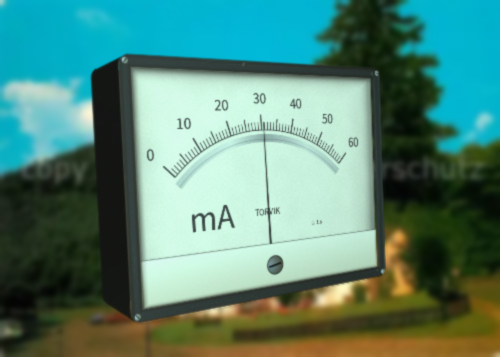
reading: 30 mA
